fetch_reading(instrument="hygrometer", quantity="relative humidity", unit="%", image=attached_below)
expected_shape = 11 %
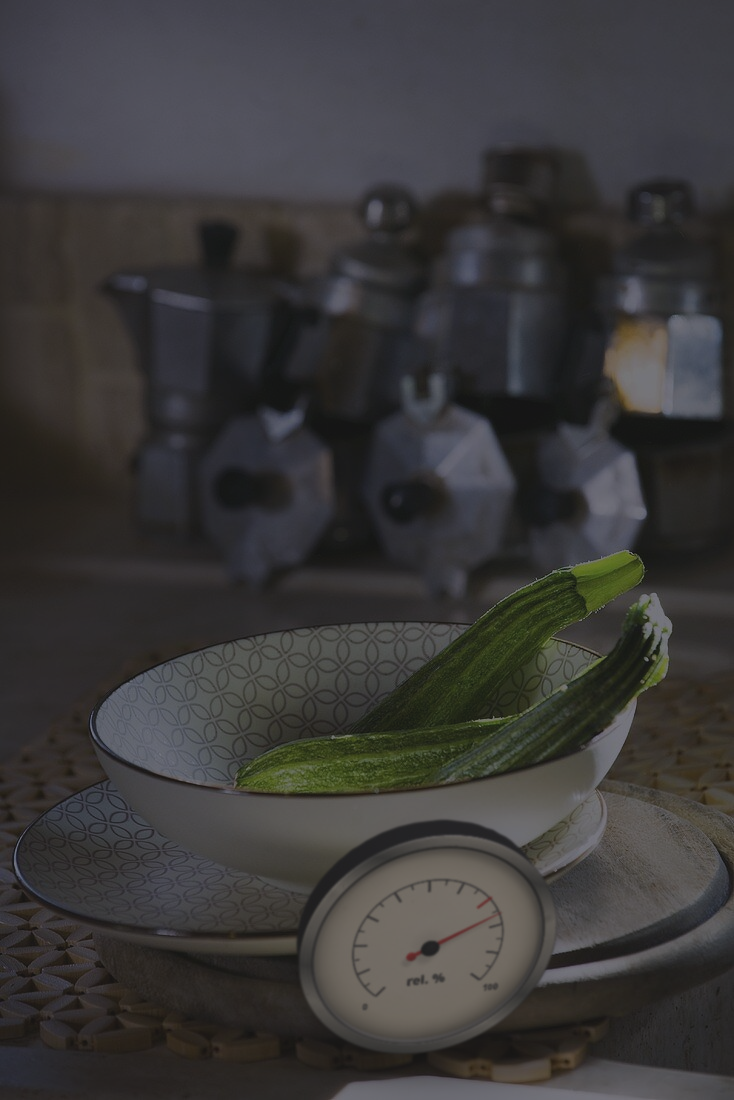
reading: 75 %
